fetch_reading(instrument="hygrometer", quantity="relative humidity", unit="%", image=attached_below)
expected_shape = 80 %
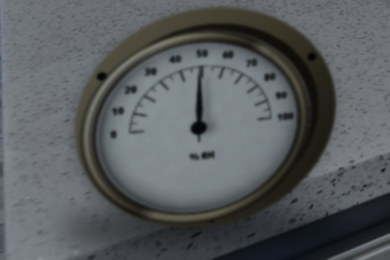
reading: 50 %
